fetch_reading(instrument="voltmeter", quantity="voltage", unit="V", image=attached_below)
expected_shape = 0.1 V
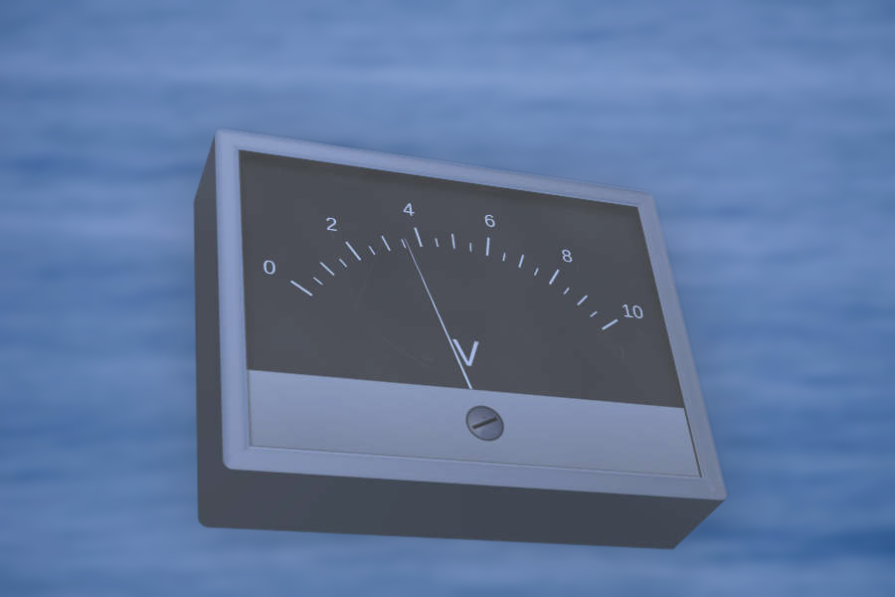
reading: 3.5 V
